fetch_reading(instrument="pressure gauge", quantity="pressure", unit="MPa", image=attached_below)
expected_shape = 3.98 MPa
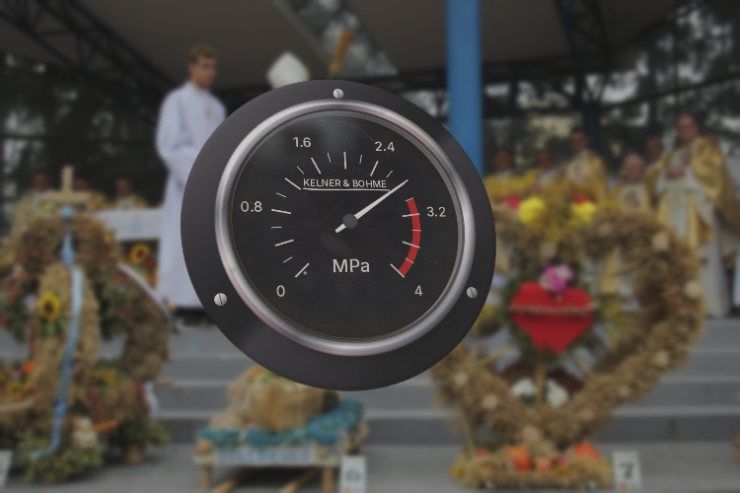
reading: 2.8 MPa
